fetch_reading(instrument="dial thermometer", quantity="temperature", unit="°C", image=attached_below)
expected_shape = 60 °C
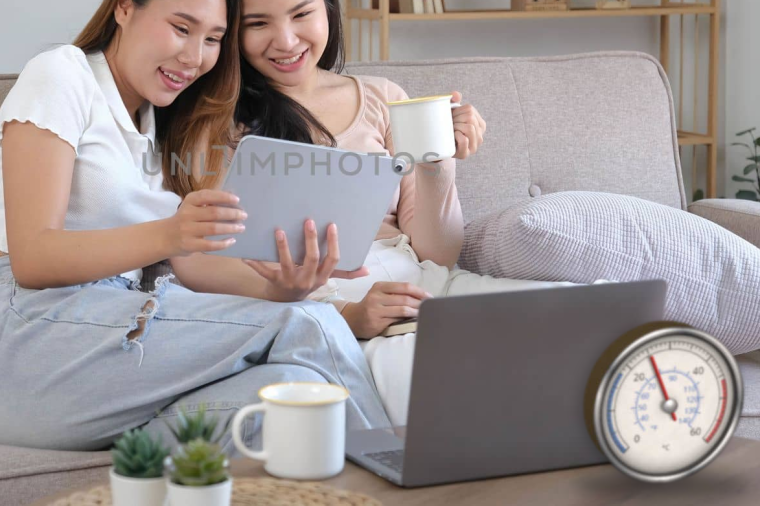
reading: 25 °C
